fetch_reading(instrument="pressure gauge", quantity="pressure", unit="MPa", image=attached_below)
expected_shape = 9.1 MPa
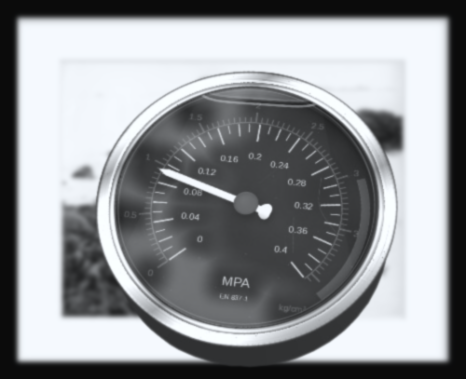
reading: 0.09 MPa
